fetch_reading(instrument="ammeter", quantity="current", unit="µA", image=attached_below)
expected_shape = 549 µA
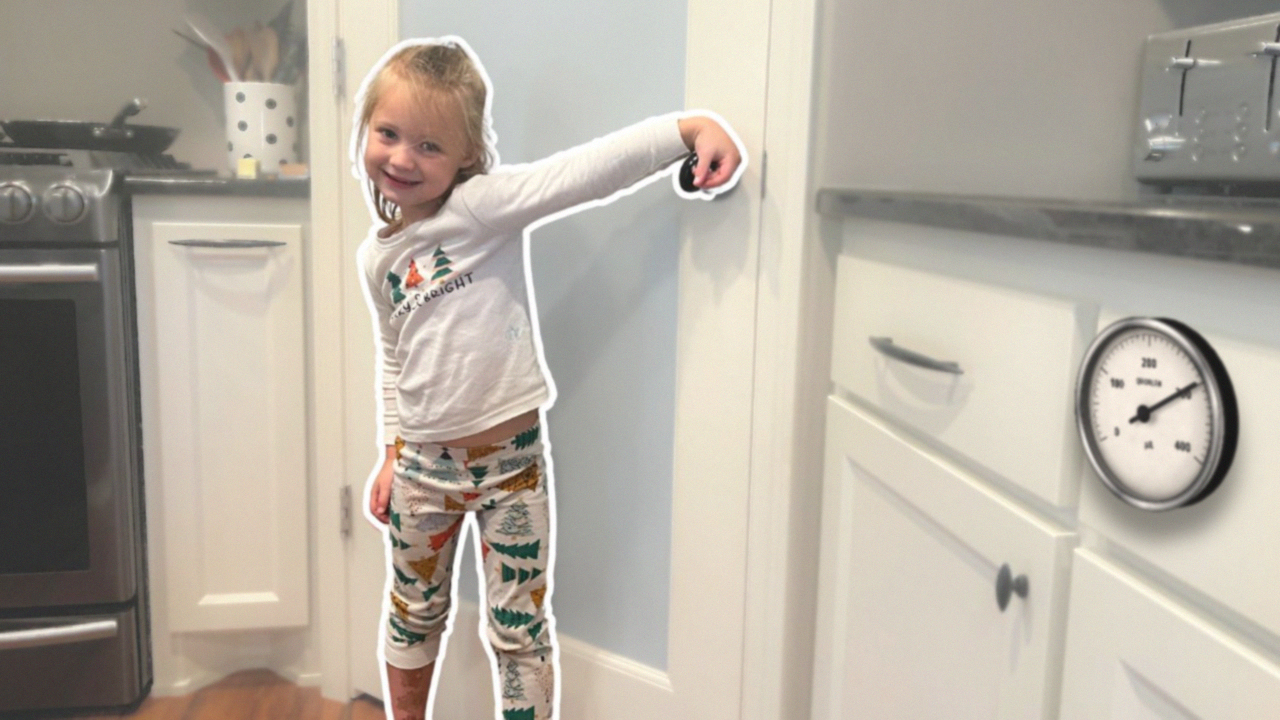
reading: 300 µA
